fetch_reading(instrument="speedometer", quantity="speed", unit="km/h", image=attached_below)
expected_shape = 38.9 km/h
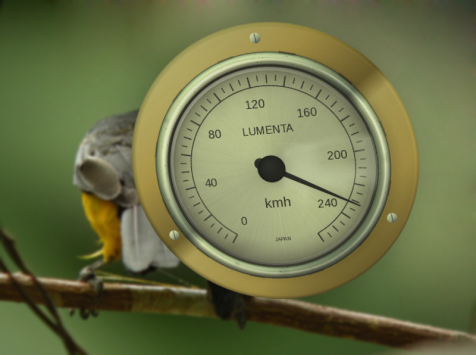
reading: 230 km/h
